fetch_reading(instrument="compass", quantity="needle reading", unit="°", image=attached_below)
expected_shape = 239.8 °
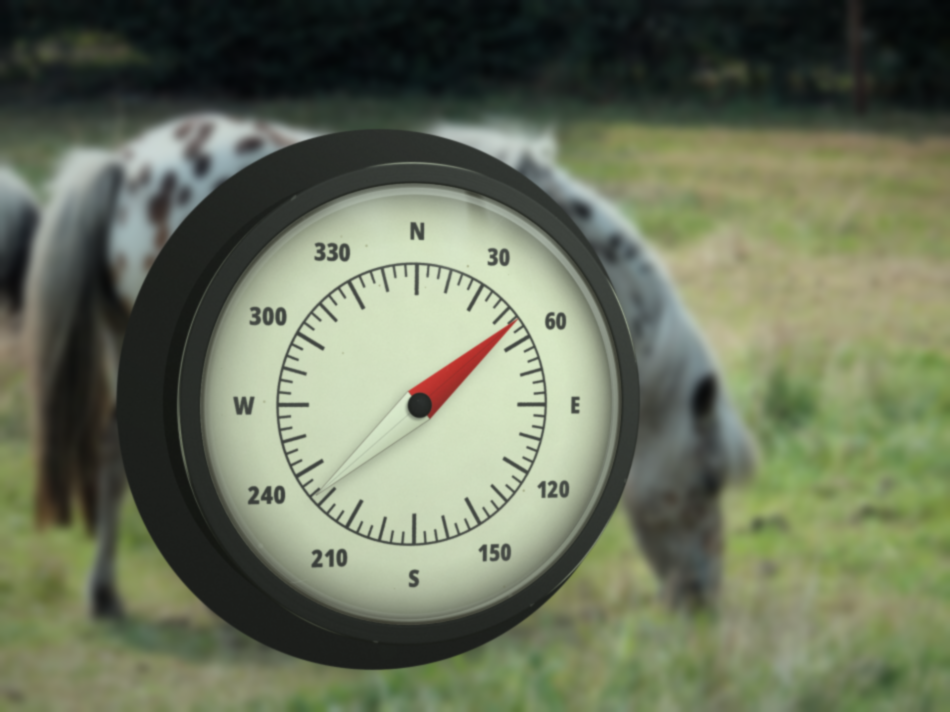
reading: 50 °
